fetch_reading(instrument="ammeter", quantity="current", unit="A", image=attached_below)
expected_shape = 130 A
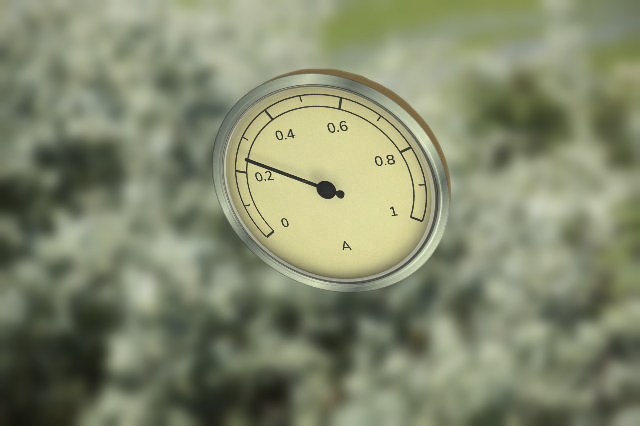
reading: 0.25 A
